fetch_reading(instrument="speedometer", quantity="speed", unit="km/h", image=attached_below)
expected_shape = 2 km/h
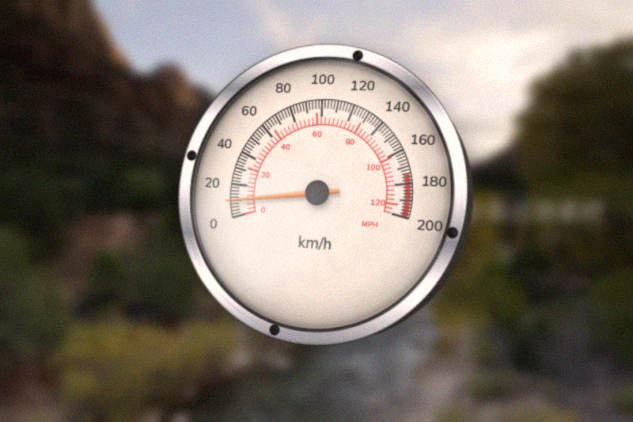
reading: 10 km/h
